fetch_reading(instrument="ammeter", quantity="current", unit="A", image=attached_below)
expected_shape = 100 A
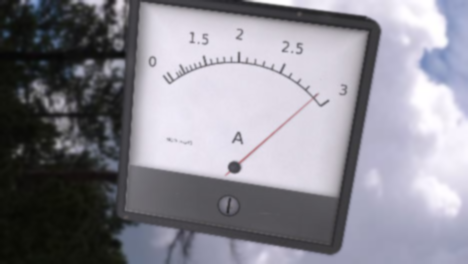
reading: 2.9 A
